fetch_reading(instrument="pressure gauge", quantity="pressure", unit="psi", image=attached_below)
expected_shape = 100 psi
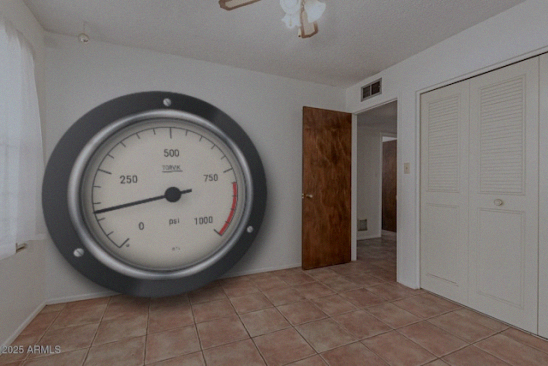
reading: 125 psi
